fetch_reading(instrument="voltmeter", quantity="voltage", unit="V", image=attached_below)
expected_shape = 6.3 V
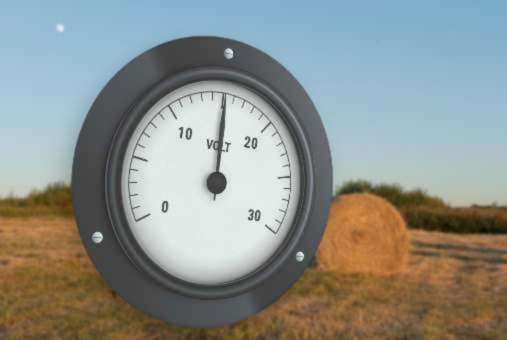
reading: 15 V
